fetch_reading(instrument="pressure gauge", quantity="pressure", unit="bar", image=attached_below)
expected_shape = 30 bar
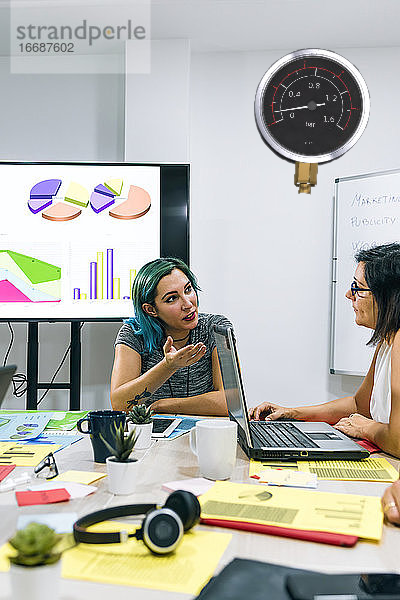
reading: 0.1 bar
